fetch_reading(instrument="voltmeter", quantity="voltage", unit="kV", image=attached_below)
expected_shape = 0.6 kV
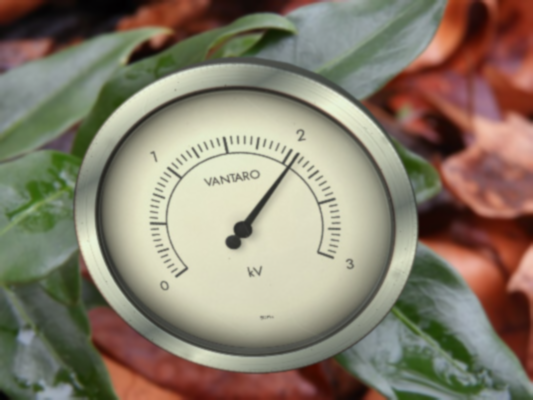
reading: 2.05 kV
